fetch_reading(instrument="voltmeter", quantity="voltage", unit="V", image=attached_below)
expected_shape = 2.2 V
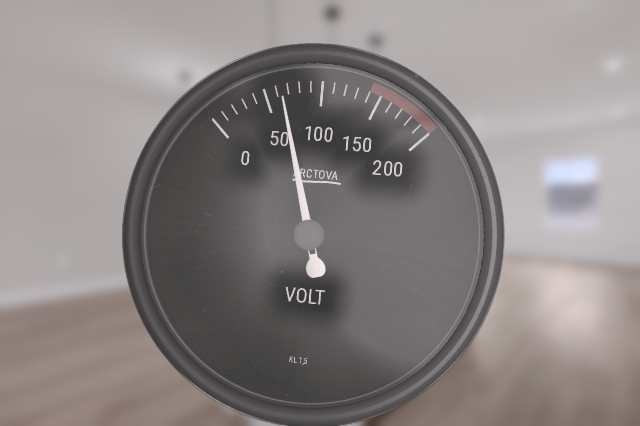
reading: 65 V
